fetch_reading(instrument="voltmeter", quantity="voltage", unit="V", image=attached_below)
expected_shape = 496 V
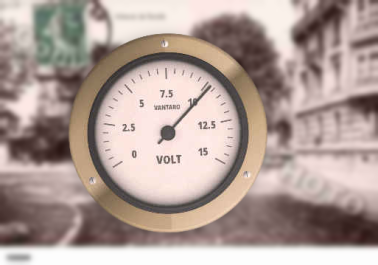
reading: 10.25 V
